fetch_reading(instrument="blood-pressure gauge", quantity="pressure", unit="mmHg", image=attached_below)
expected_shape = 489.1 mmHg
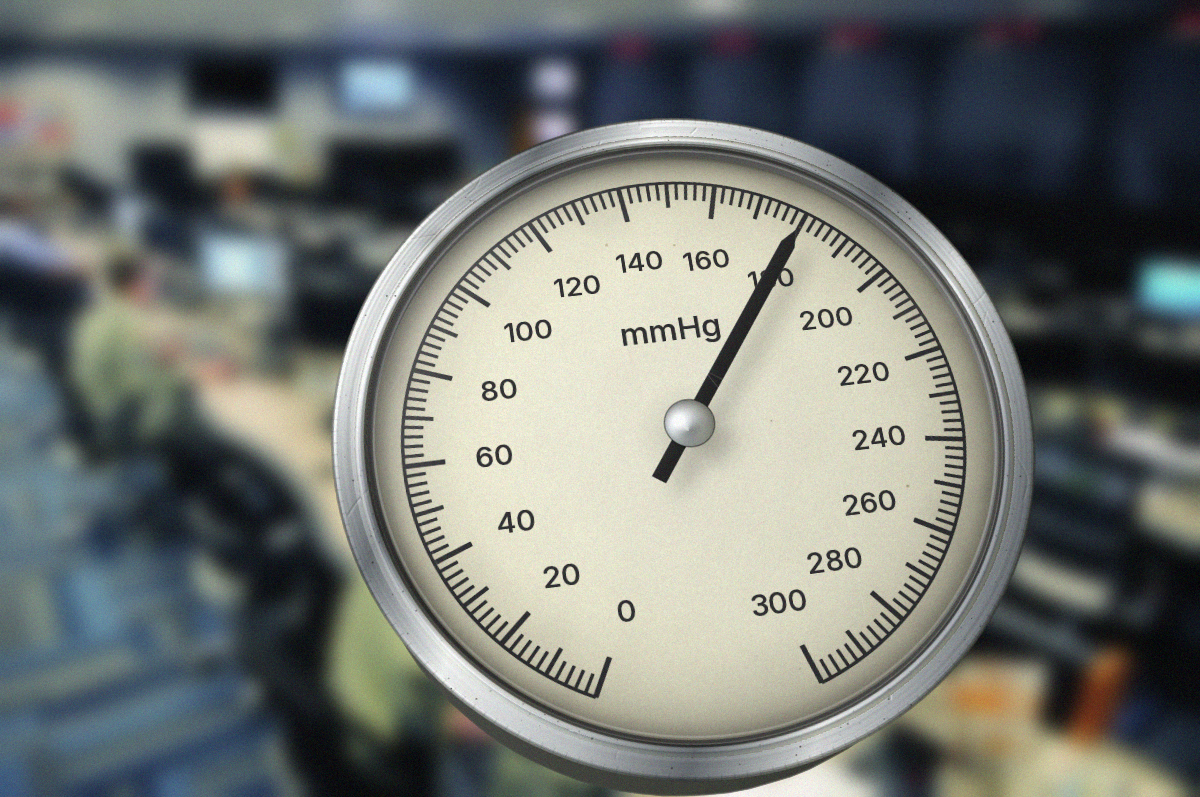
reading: 180 mmHg
